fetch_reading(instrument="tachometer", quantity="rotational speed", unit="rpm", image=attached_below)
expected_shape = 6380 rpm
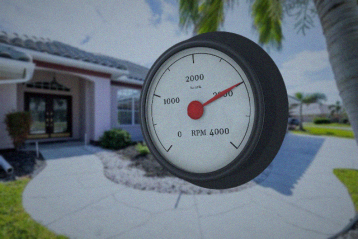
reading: 3000 rpm
